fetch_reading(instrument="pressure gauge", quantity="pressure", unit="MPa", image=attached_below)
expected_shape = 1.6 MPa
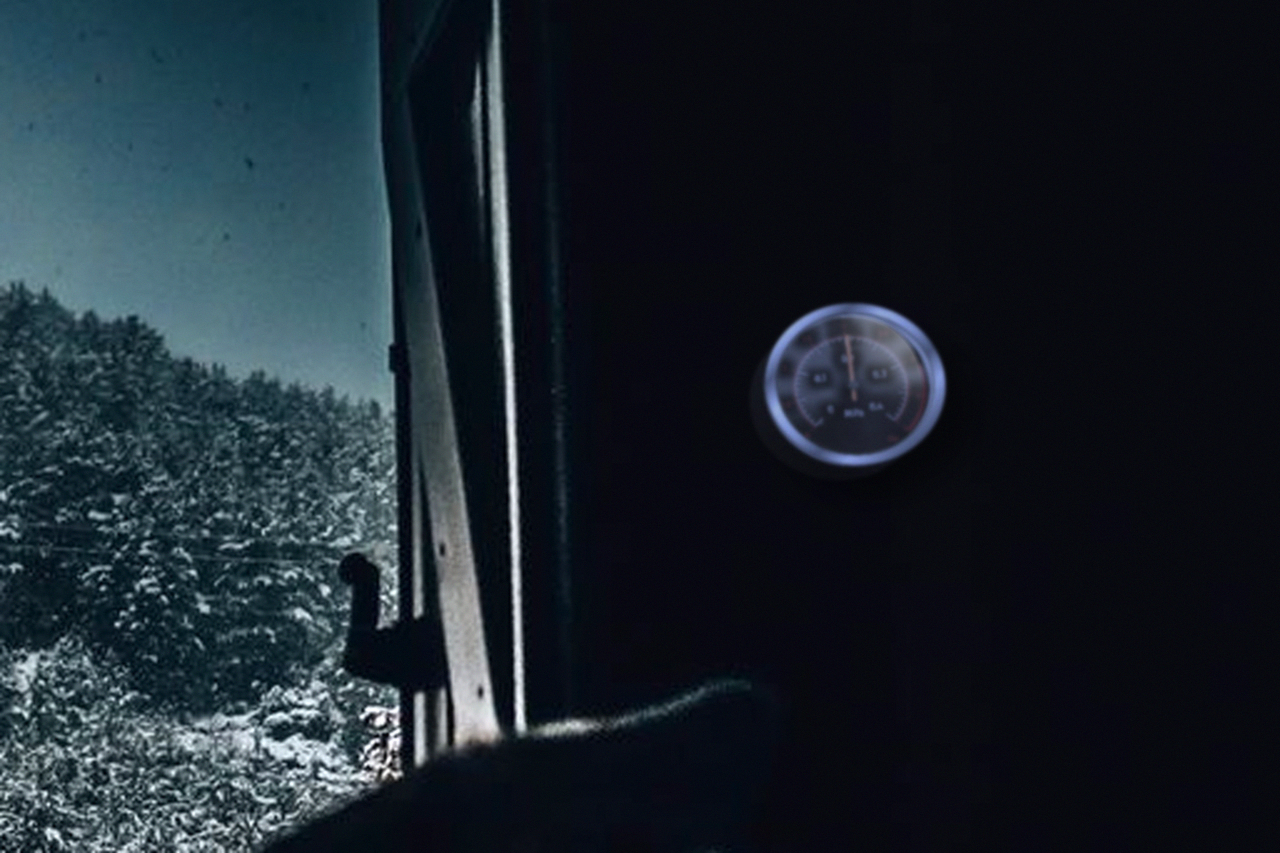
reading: 0.2 MPa
